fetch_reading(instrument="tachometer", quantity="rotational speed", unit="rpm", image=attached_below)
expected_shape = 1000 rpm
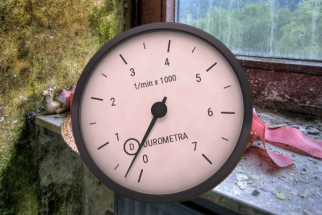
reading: 250 rpm
